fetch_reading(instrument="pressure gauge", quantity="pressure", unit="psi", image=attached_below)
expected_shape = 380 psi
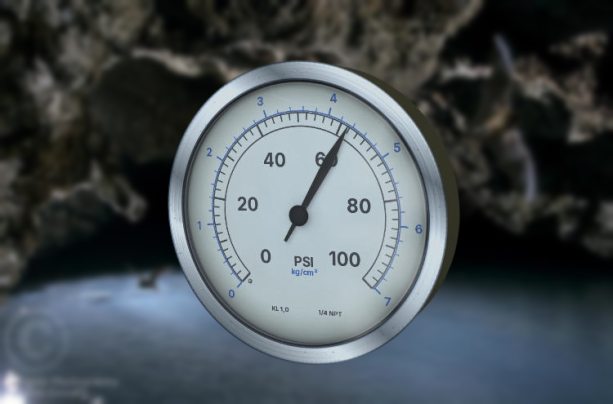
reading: 62 psi
